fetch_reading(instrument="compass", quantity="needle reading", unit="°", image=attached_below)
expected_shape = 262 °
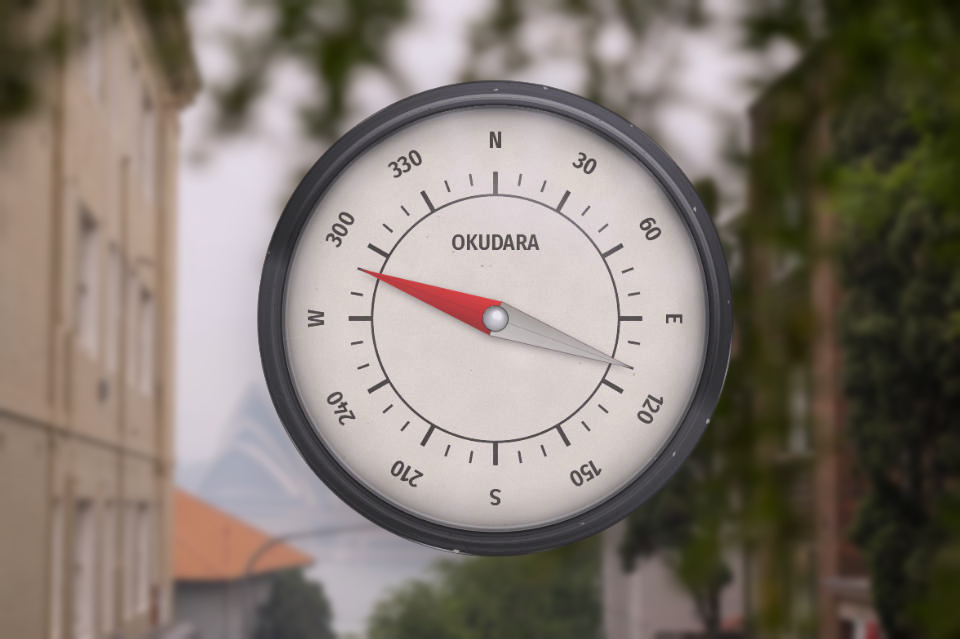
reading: 290 °
